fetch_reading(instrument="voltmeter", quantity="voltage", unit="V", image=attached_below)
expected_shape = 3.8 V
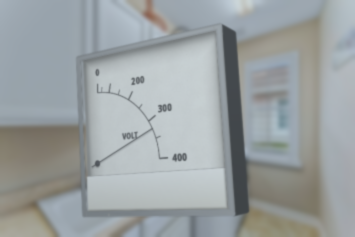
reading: 325 V
